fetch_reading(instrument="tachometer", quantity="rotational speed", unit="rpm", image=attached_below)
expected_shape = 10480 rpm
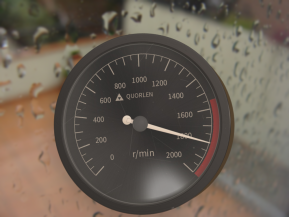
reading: 1800 rpm
